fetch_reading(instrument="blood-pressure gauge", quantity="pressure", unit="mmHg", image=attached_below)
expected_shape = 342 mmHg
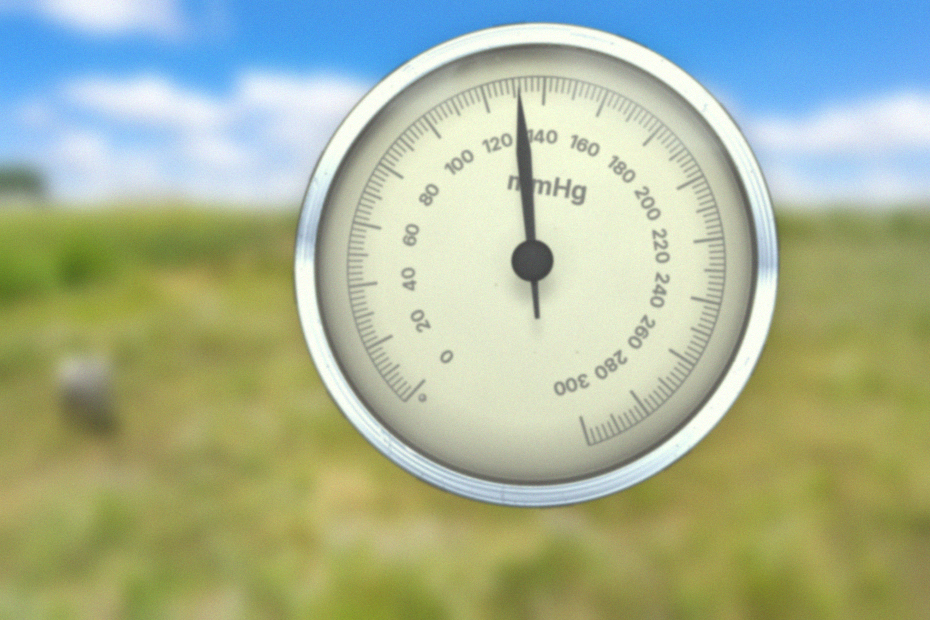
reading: 132 mmHg
